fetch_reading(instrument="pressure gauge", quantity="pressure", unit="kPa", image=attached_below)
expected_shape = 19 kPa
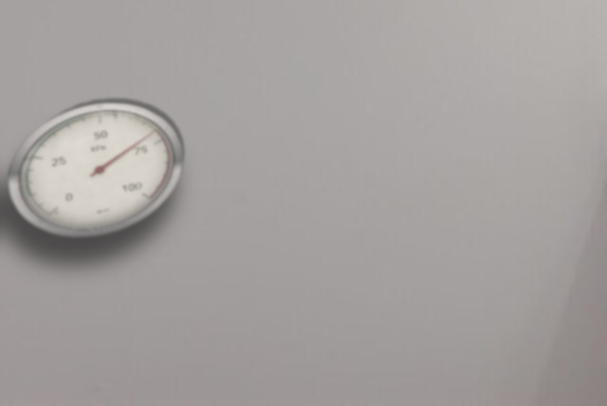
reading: 70 kPa
